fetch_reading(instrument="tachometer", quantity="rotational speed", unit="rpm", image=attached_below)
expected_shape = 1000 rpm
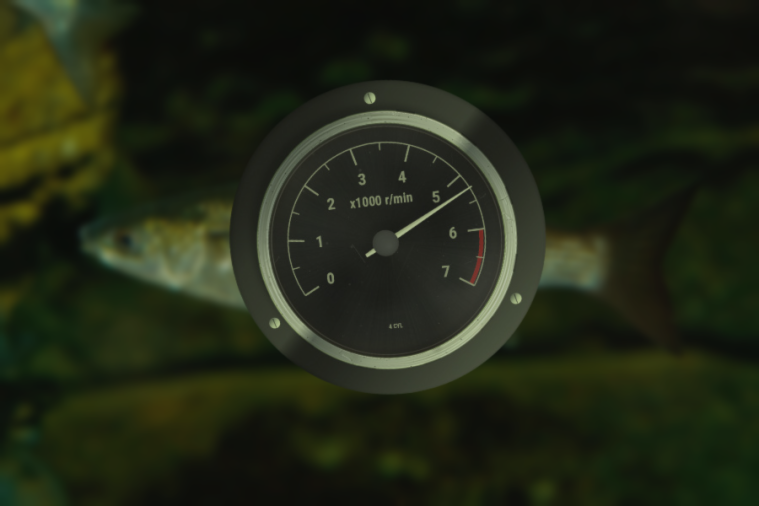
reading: 5250 rpm
